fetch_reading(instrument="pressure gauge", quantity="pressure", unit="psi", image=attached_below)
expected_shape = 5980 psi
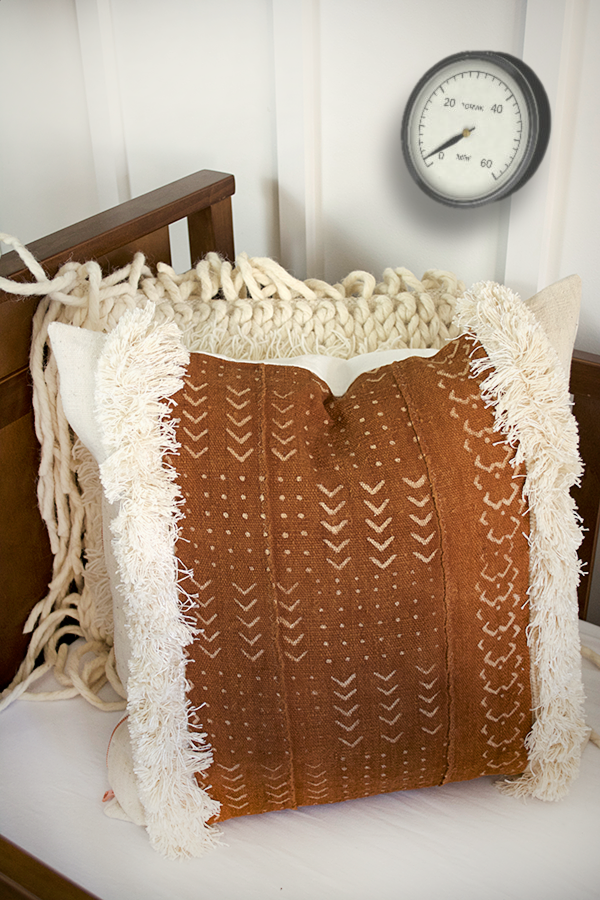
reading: 2 psi
